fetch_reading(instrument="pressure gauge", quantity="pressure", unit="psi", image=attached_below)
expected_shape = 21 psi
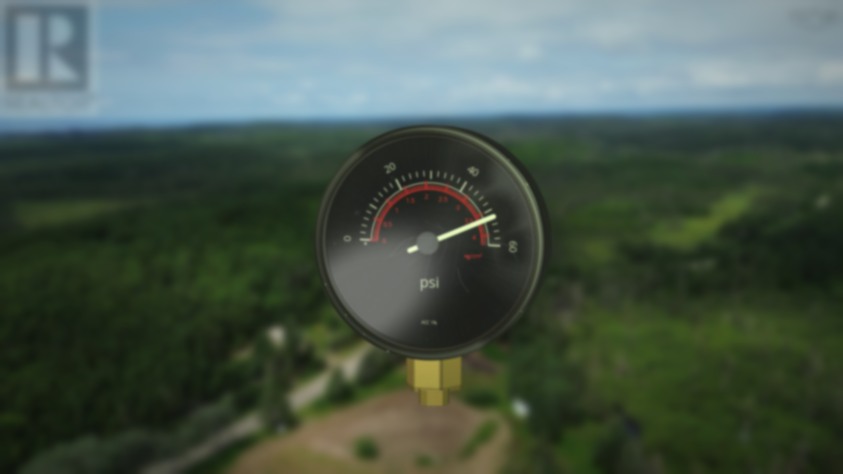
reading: 52 psi
